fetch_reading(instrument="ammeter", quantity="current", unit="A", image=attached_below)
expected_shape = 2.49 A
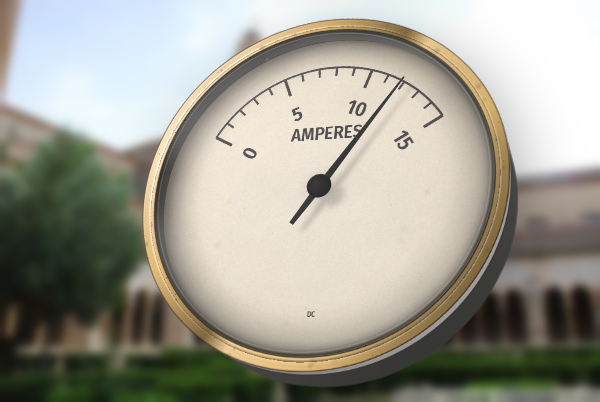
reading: 12 A
